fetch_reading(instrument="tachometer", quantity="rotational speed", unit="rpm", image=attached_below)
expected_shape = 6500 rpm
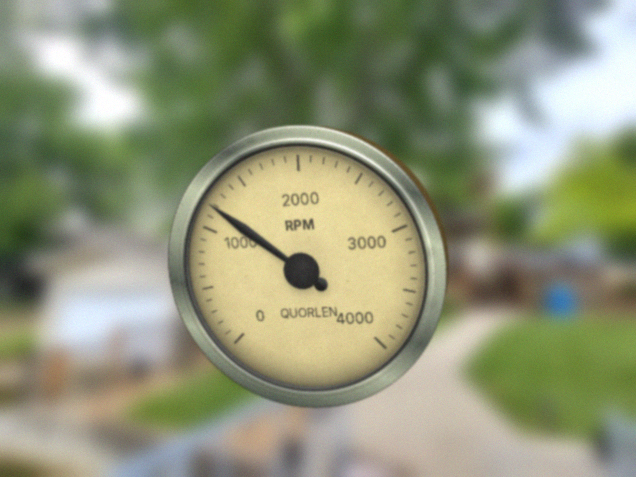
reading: 1200 rpm
